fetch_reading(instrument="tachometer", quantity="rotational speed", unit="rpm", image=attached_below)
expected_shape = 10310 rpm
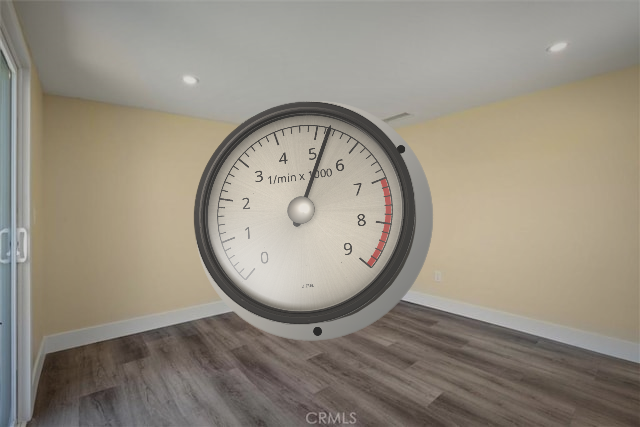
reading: 5300 rpm
